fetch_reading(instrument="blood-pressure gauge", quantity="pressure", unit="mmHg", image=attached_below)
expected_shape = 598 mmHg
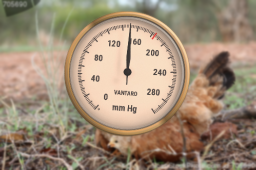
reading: 150 mmHg
